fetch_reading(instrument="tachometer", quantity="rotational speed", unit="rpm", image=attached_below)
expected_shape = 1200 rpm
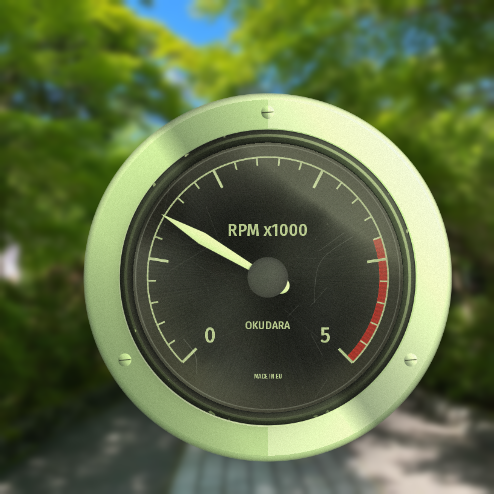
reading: 1400 rpm
